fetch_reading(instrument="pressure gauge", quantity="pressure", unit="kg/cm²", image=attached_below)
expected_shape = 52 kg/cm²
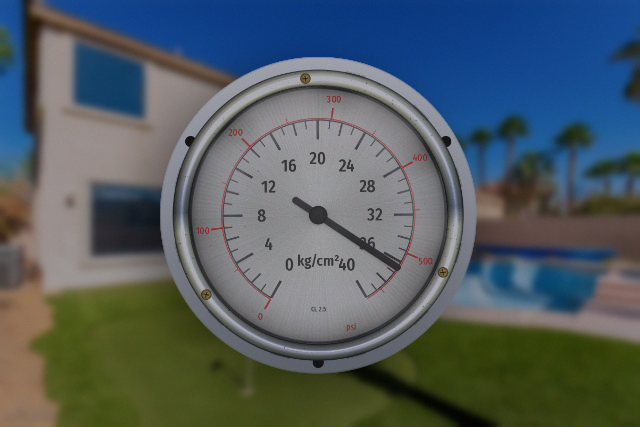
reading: 36.5 kg/cm²
